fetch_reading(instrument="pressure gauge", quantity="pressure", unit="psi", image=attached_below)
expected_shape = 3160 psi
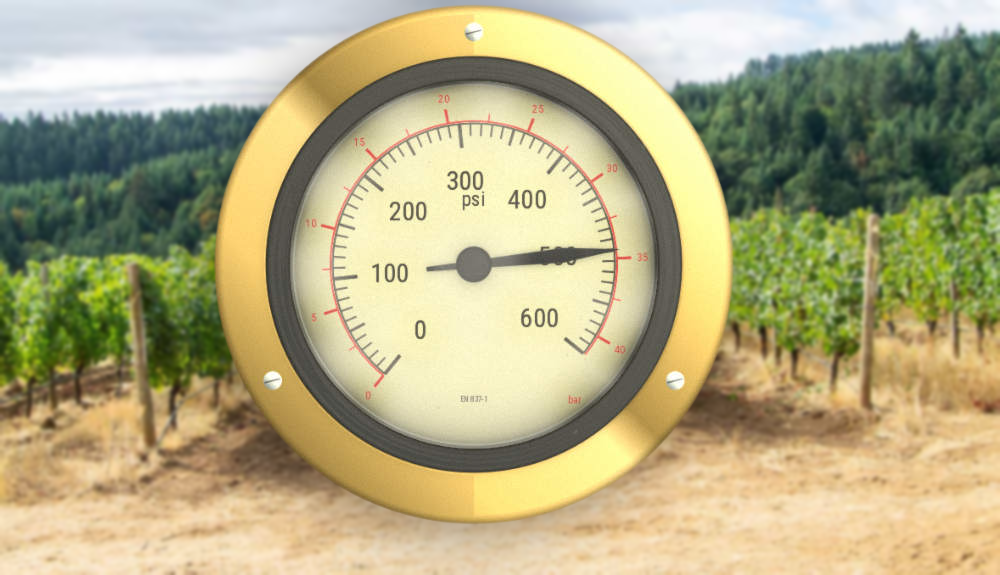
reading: 500 psi
